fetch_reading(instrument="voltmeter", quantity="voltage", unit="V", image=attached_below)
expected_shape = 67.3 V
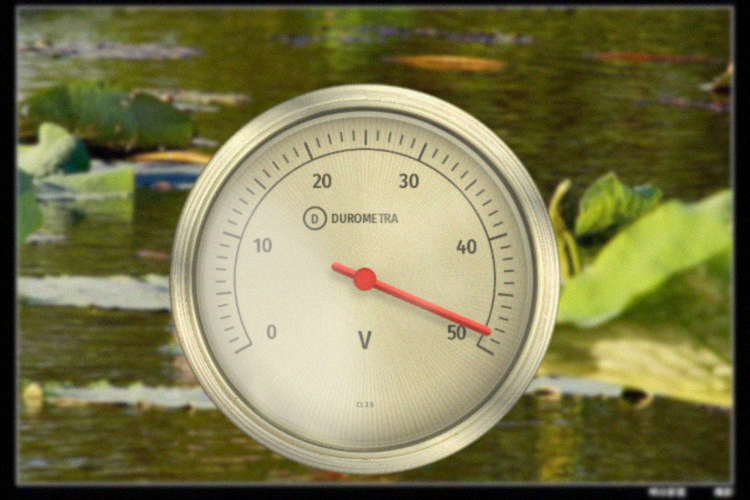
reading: 48.5 V
